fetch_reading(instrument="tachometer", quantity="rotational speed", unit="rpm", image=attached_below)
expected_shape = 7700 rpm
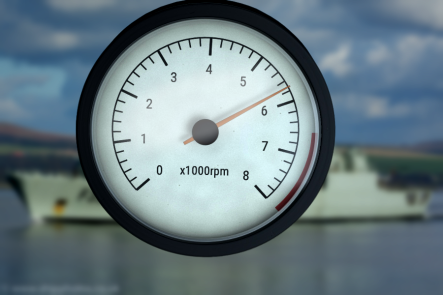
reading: 5700 rpm
